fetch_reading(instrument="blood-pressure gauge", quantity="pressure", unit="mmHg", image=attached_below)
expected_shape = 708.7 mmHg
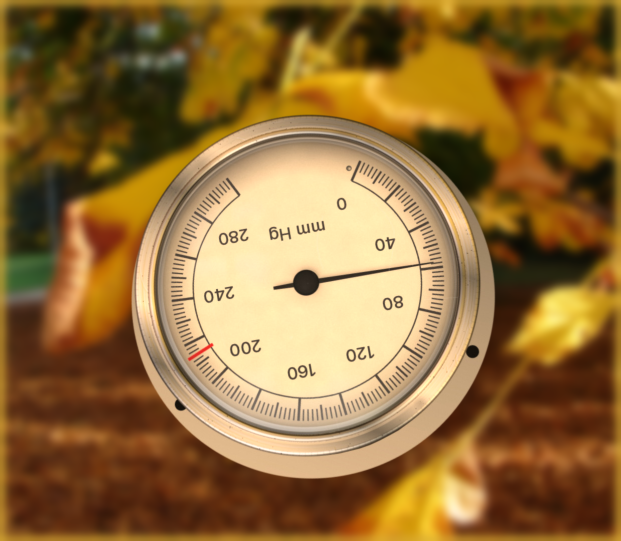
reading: 58 mmHg
